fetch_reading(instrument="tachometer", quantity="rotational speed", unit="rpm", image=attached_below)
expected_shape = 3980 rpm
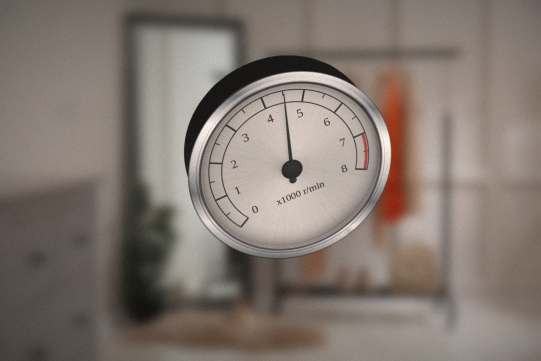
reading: 4500 rpm
